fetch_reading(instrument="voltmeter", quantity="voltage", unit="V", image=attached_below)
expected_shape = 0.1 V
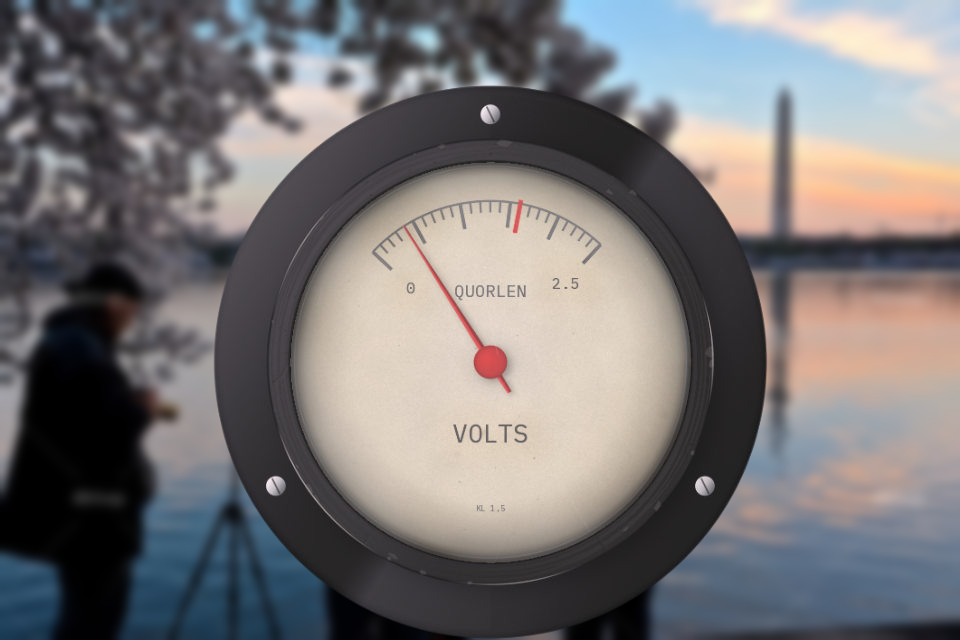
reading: 0.4 V
